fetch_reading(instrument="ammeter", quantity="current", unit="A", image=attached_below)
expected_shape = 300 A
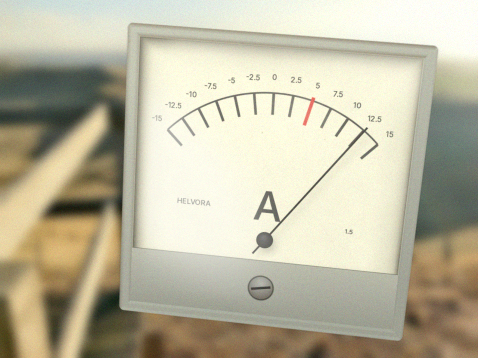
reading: 12.5 A
